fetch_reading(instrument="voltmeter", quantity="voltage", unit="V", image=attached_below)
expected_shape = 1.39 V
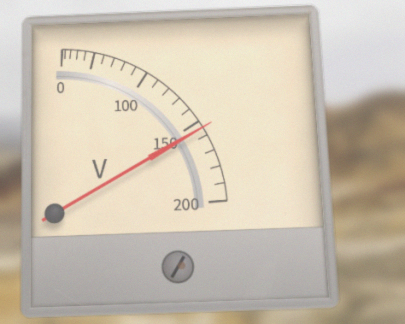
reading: 155 V
